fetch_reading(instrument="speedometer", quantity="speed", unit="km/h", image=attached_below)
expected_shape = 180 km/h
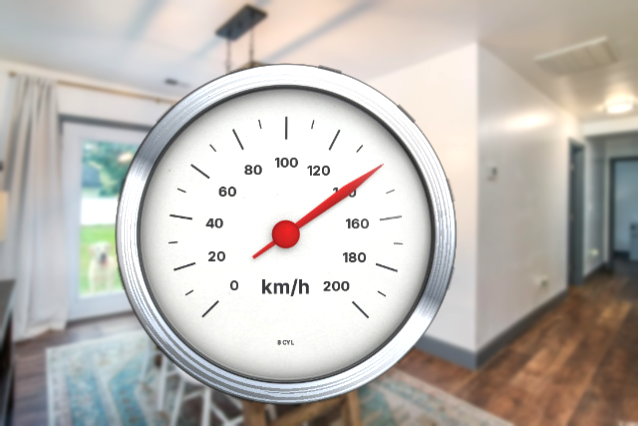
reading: 140 km/h
